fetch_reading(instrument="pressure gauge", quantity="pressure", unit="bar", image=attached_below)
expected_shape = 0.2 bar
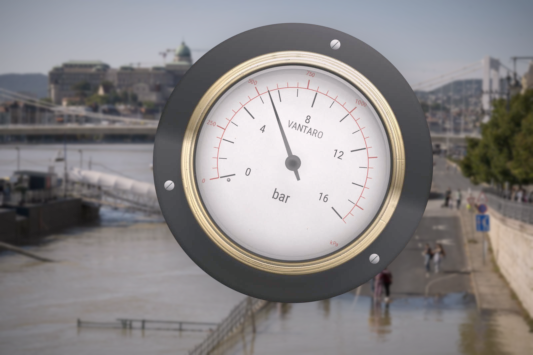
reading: 5.5 bar
